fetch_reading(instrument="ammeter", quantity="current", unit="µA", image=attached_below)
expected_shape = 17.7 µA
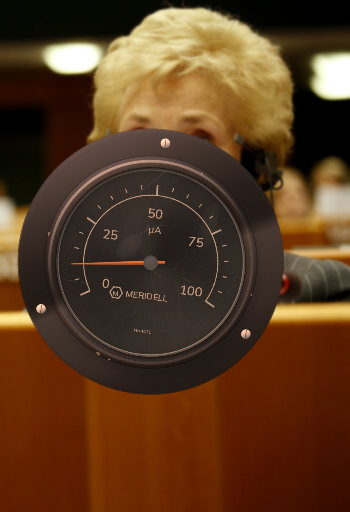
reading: 10 µA
